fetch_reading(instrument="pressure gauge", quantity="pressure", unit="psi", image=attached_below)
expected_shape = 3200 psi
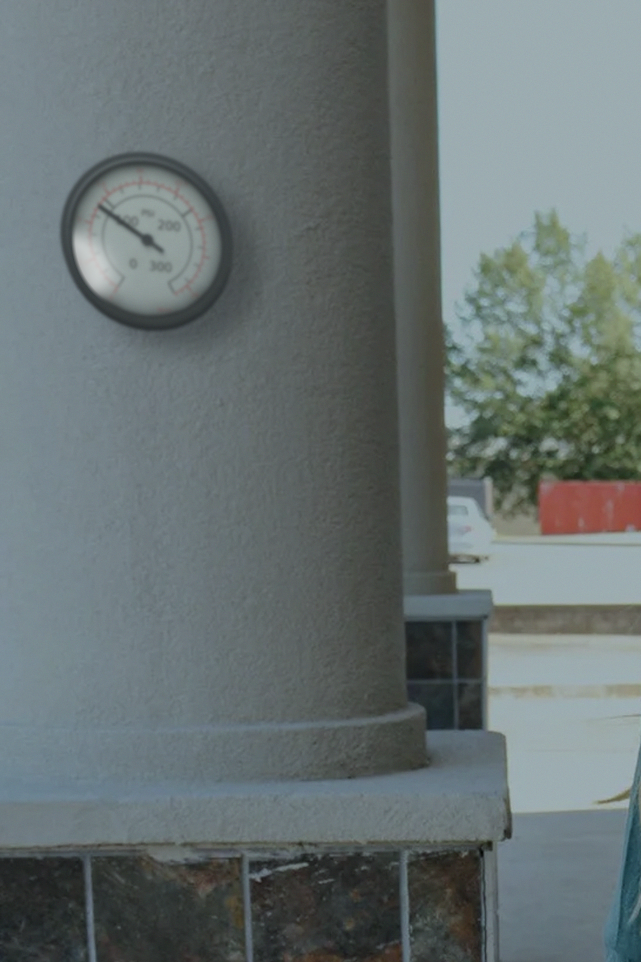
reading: 90 psi
